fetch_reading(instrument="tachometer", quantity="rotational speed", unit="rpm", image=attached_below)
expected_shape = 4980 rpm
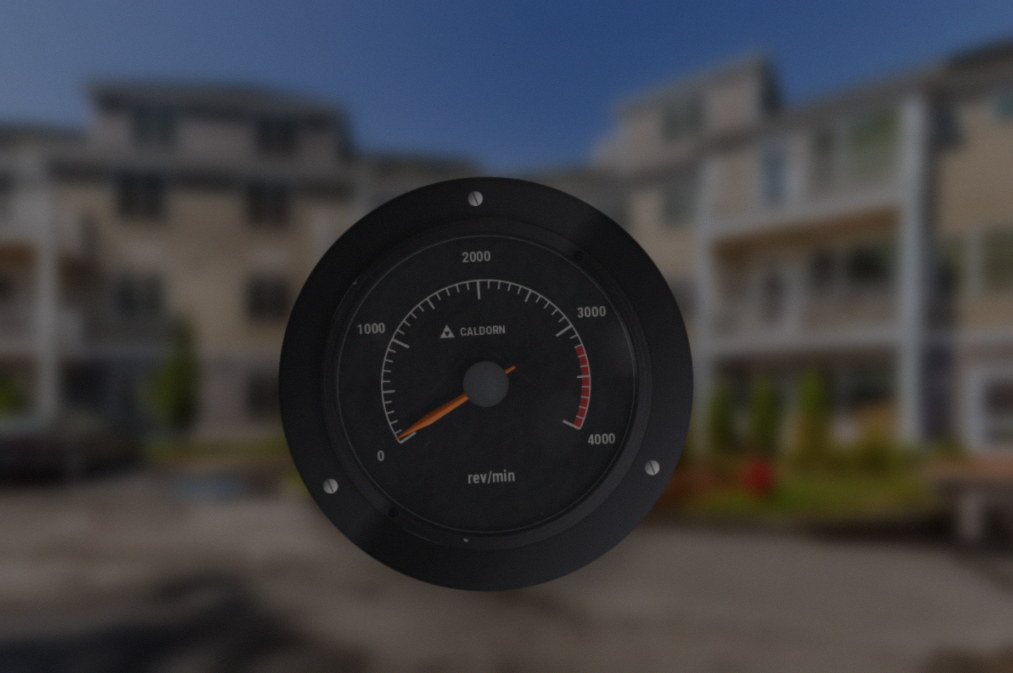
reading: 50 rpm
